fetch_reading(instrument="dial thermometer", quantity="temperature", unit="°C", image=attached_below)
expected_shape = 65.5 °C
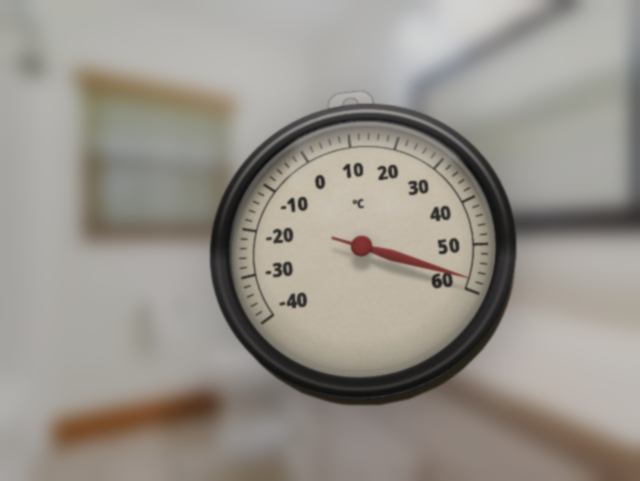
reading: 58 °C
